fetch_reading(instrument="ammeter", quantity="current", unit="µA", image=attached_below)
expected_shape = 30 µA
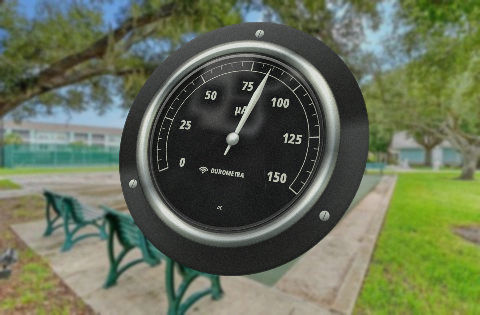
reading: 85 µA
